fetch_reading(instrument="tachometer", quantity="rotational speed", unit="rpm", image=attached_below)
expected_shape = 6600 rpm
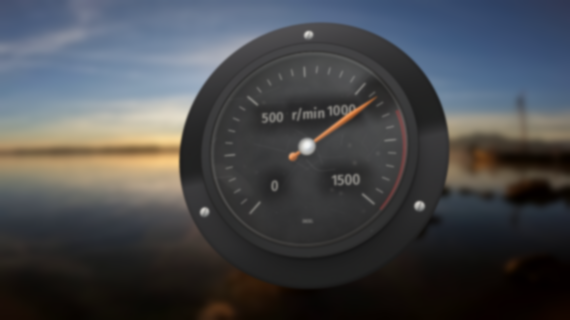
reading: 1075 rpm
